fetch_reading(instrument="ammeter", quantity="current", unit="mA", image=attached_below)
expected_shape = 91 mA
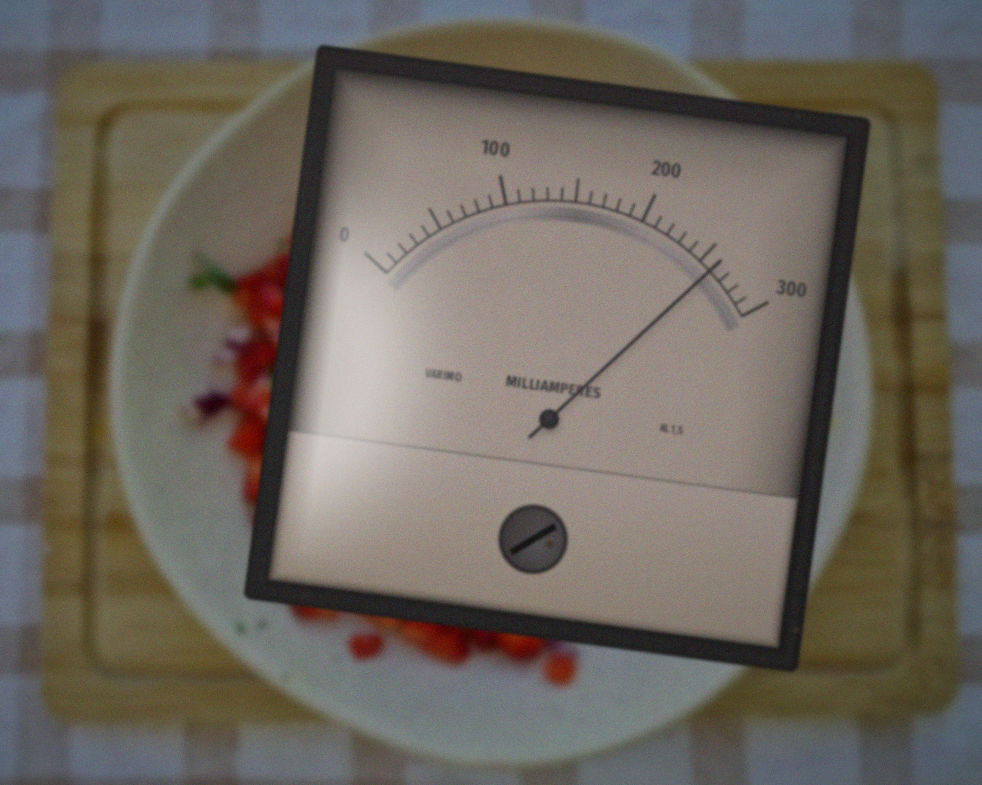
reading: 260 mA
